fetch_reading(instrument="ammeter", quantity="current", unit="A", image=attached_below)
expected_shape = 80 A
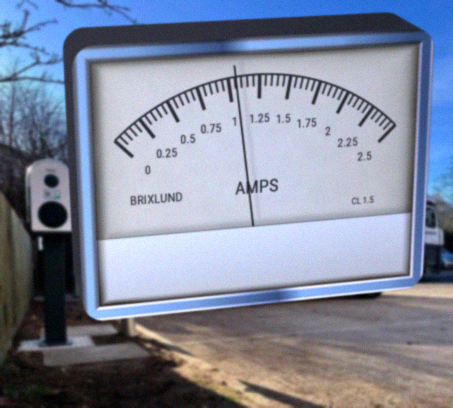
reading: 1.05 A
